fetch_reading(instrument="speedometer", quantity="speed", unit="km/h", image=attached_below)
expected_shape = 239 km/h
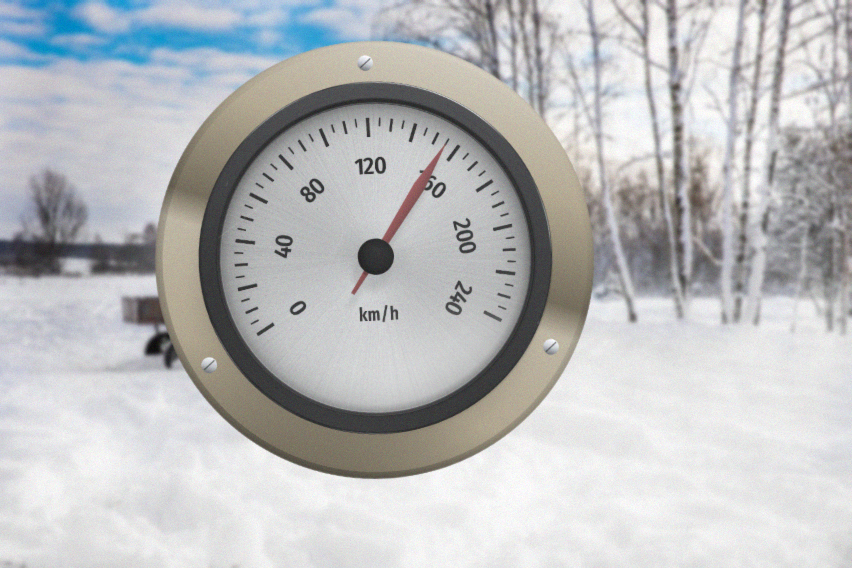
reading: 155 km/h
